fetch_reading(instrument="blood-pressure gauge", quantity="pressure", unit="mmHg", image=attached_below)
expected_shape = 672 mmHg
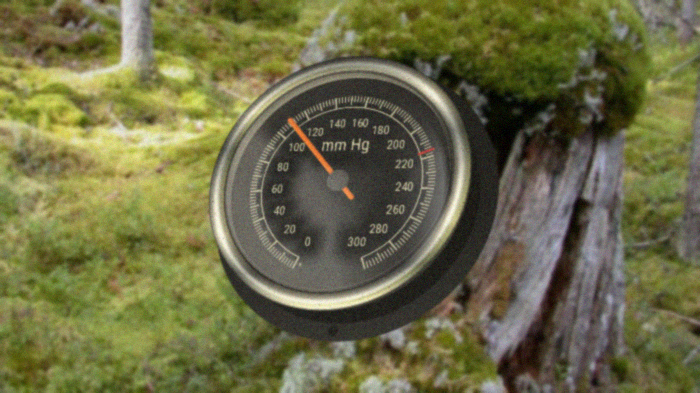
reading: 110 mmHg
